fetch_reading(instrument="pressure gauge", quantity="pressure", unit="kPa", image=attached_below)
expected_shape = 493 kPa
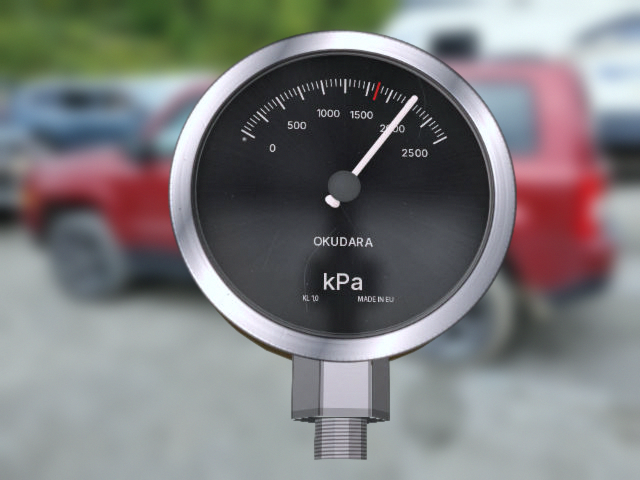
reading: 2000 kPa
